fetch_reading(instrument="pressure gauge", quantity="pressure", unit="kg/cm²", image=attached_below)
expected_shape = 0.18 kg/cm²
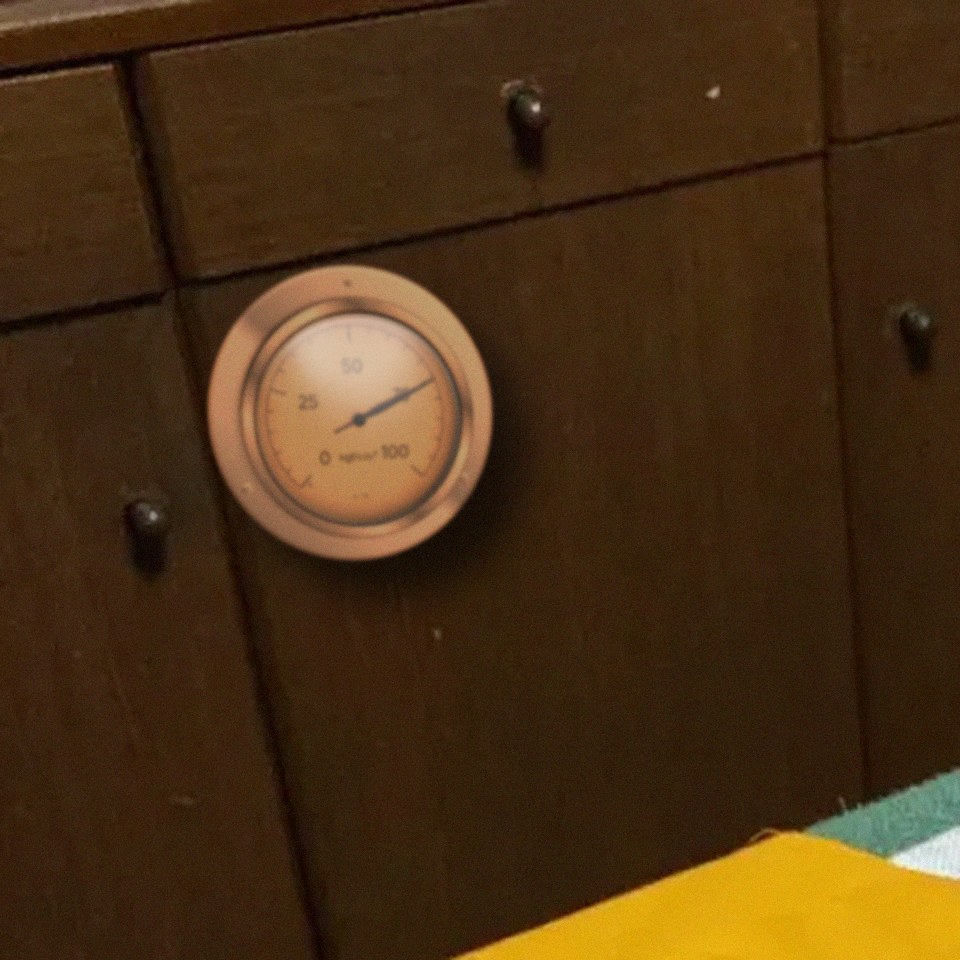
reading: 75 kg/cm²
